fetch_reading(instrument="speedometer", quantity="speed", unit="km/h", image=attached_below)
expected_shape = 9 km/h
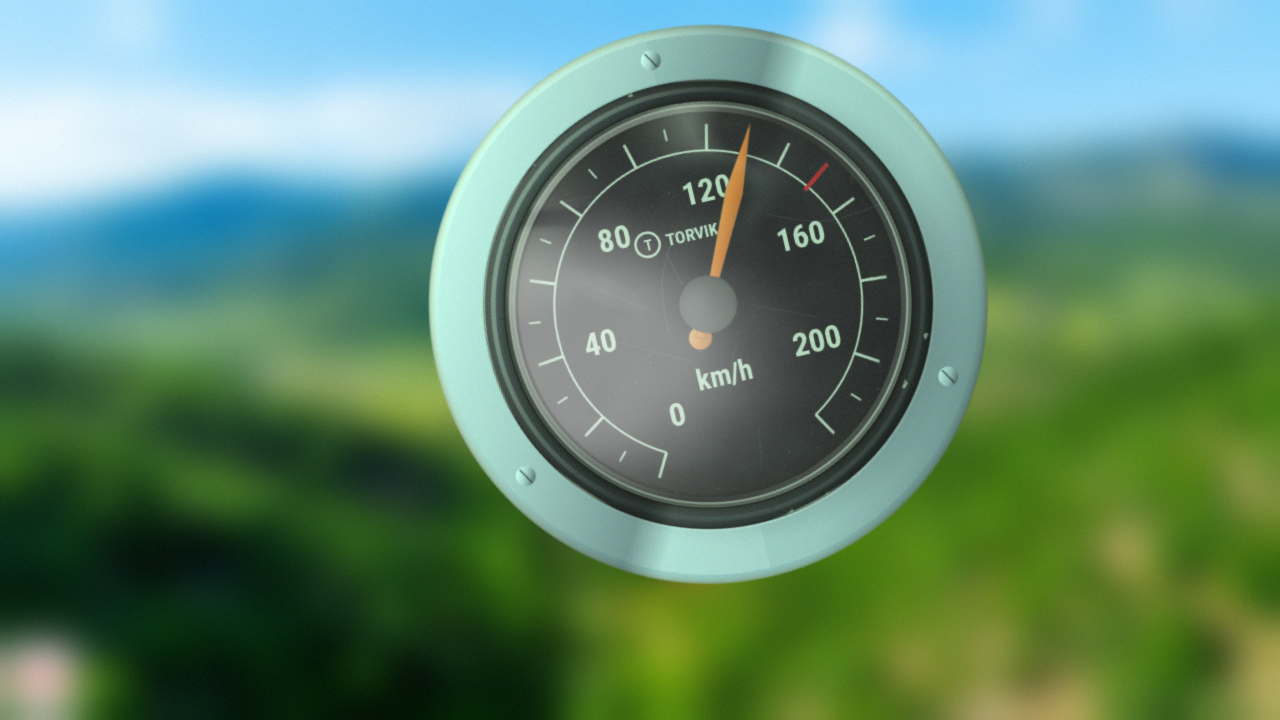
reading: 130 km/h
